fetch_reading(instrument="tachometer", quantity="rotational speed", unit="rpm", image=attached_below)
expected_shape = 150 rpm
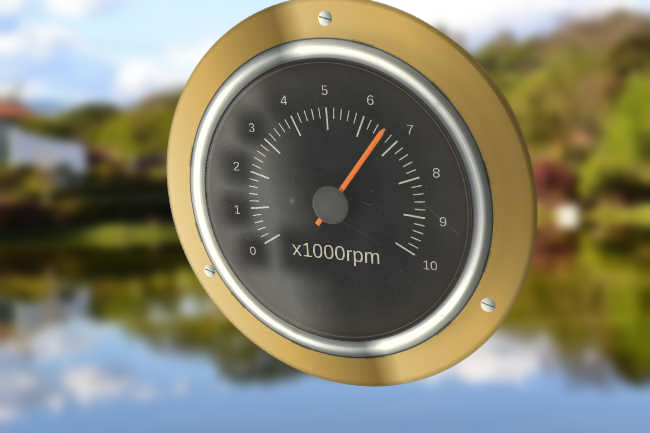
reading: 6600 rpm
